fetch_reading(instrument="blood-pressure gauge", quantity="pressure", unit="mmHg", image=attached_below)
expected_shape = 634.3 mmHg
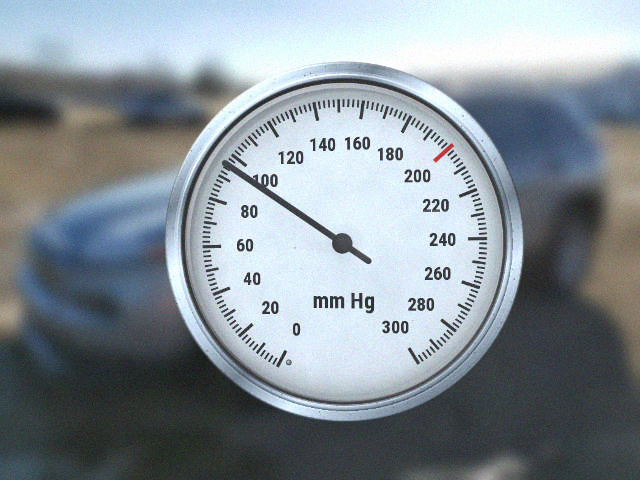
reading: 96 mmHg
